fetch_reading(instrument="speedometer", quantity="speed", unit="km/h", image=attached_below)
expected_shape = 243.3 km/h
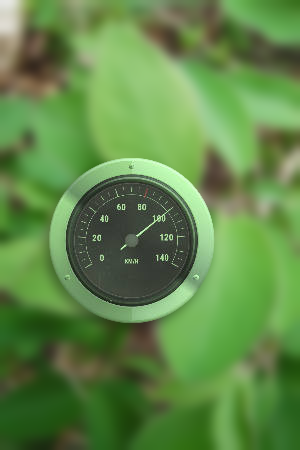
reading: 100 km/h
